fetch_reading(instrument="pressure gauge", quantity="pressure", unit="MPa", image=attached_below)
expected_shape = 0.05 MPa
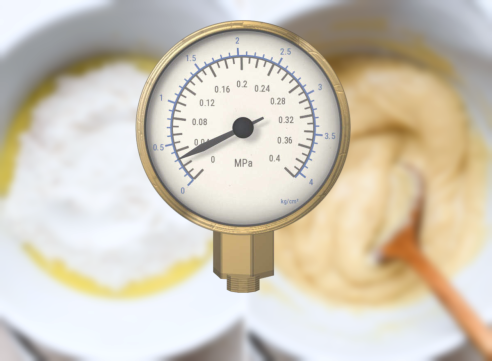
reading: 0.03 MPa
